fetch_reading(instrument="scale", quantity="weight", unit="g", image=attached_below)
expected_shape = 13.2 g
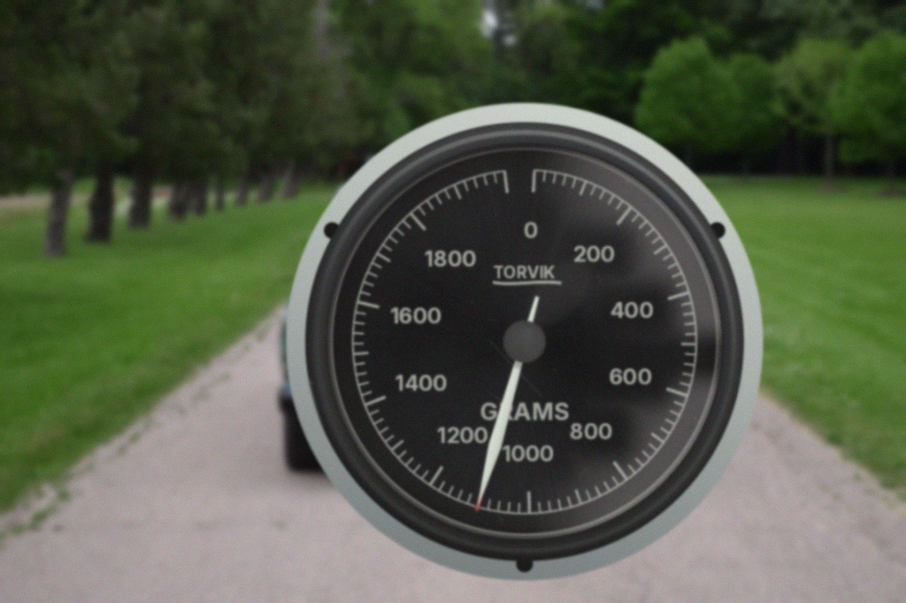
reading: 1100 g
